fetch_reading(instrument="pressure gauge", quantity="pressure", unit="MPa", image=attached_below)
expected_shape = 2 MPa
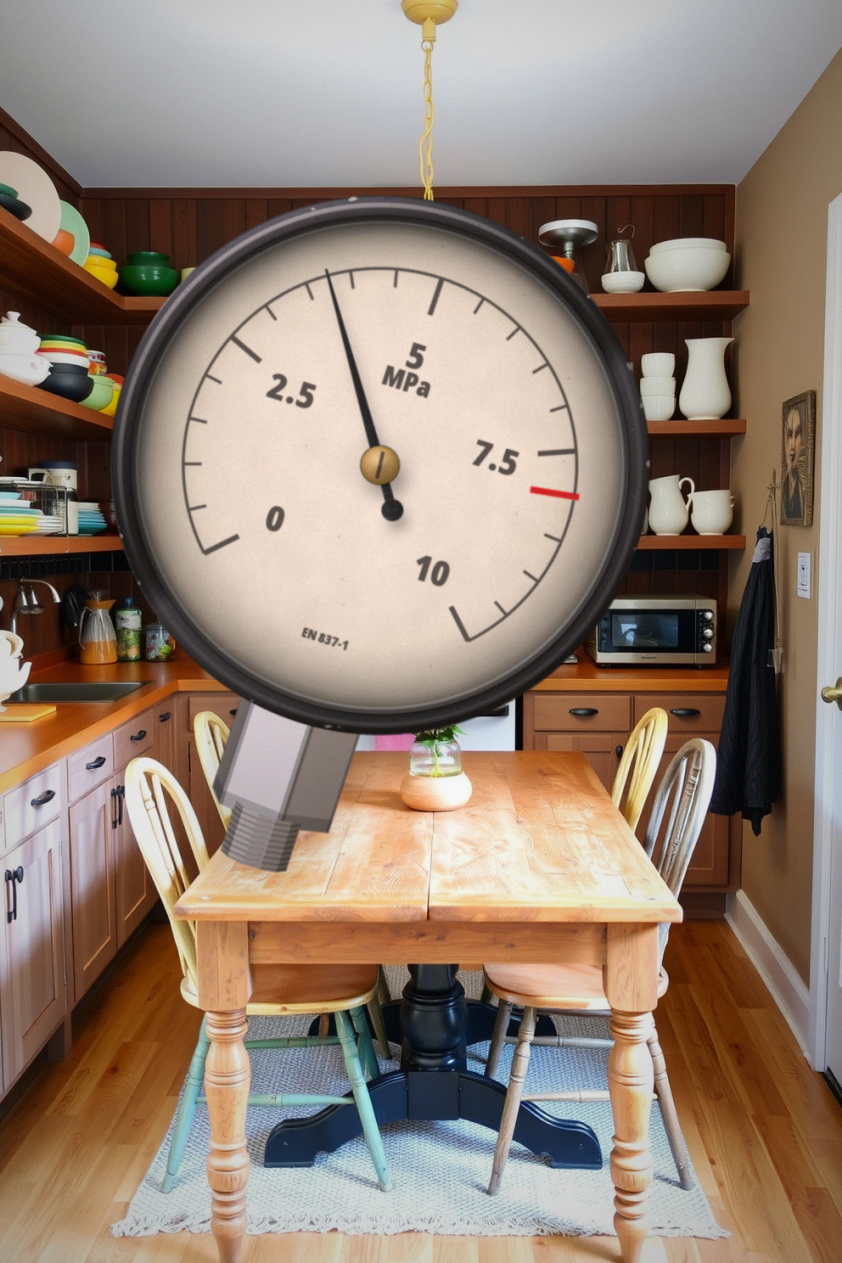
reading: 3.75 MPa
